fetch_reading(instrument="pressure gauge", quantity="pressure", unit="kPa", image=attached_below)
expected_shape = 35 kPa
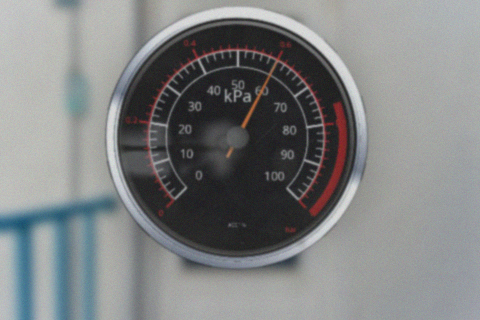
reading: 60 kPa
